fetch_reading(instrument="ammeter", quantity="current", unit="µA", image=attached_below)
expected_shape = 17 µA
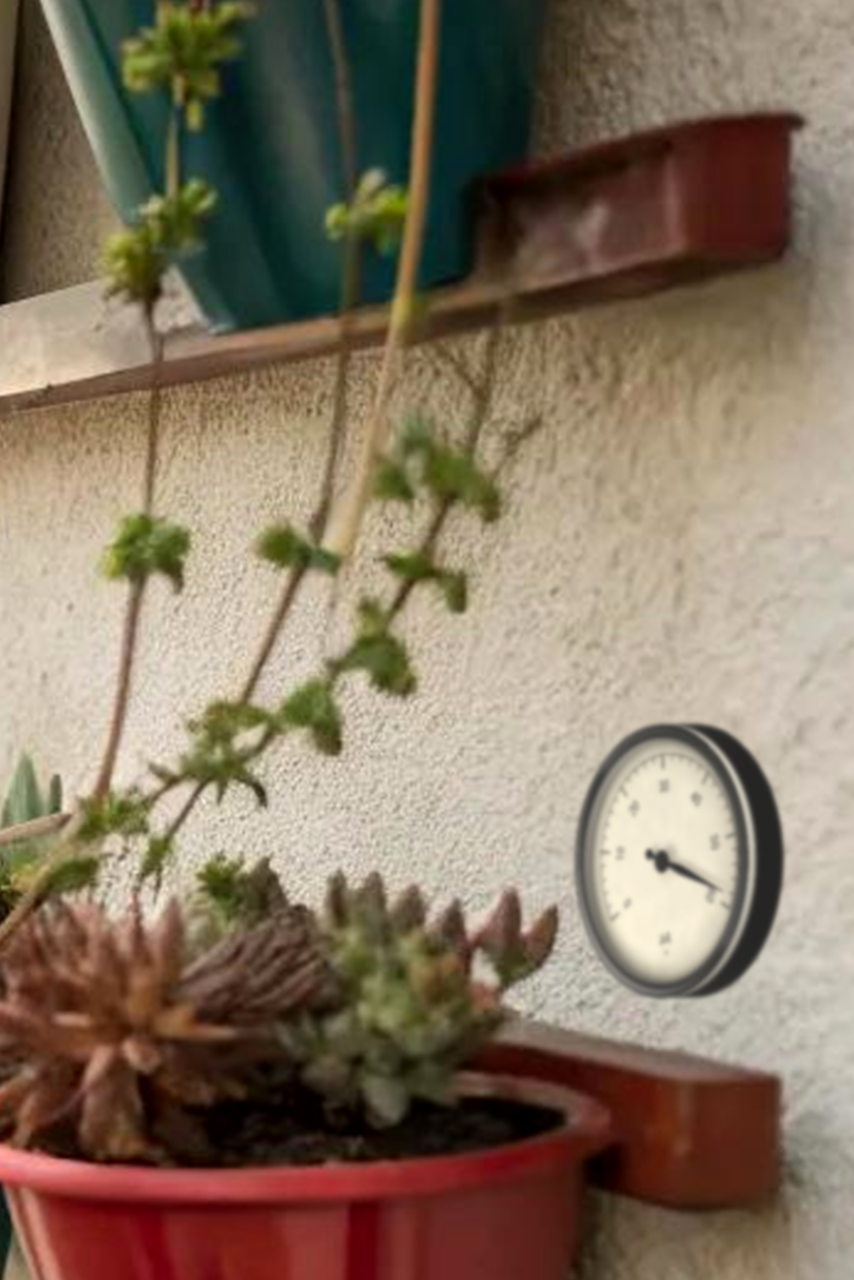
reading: 58 µA
